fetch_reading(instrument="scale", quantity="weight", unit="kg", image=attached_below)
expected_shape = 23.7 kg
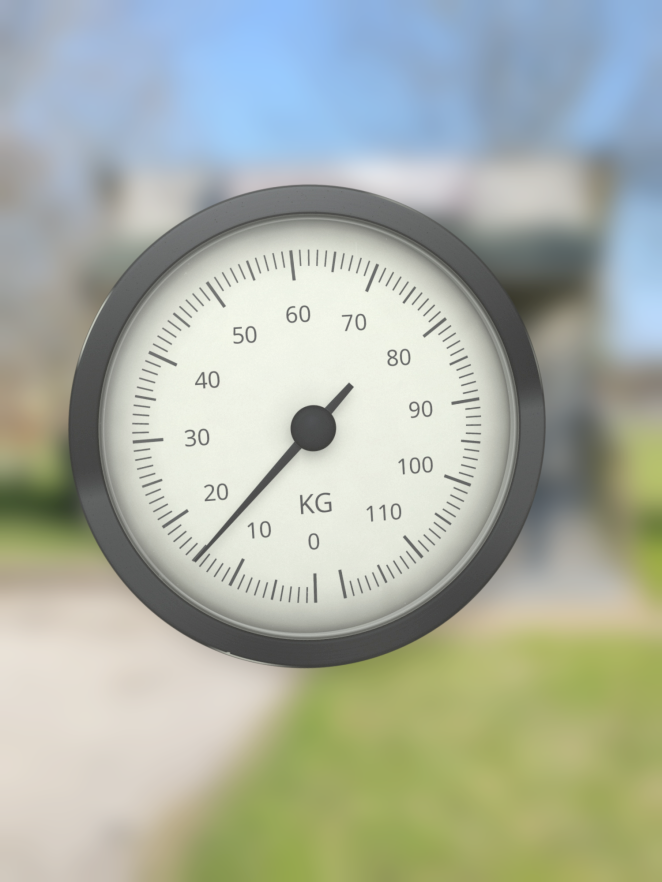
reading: 15 kg
